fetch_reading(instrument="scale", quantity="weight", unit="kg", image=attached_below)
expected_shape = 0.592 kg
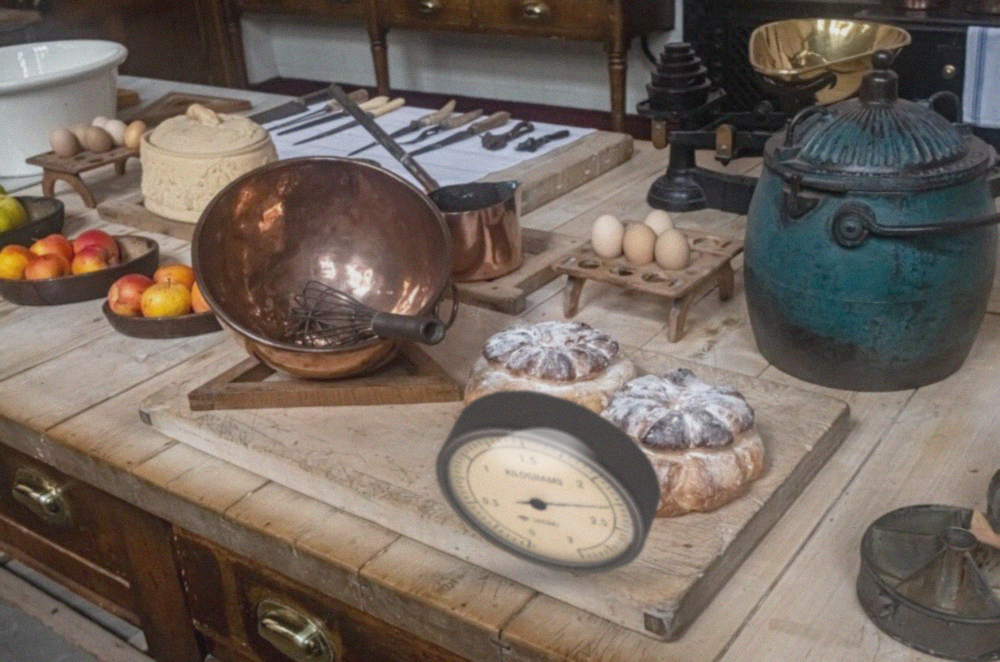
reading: 2.25 kg
